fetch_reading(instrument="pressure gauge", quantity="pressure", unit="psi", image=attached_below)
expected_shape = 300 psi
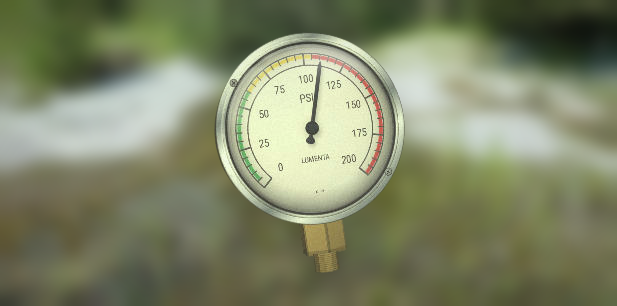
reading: 110 psi
